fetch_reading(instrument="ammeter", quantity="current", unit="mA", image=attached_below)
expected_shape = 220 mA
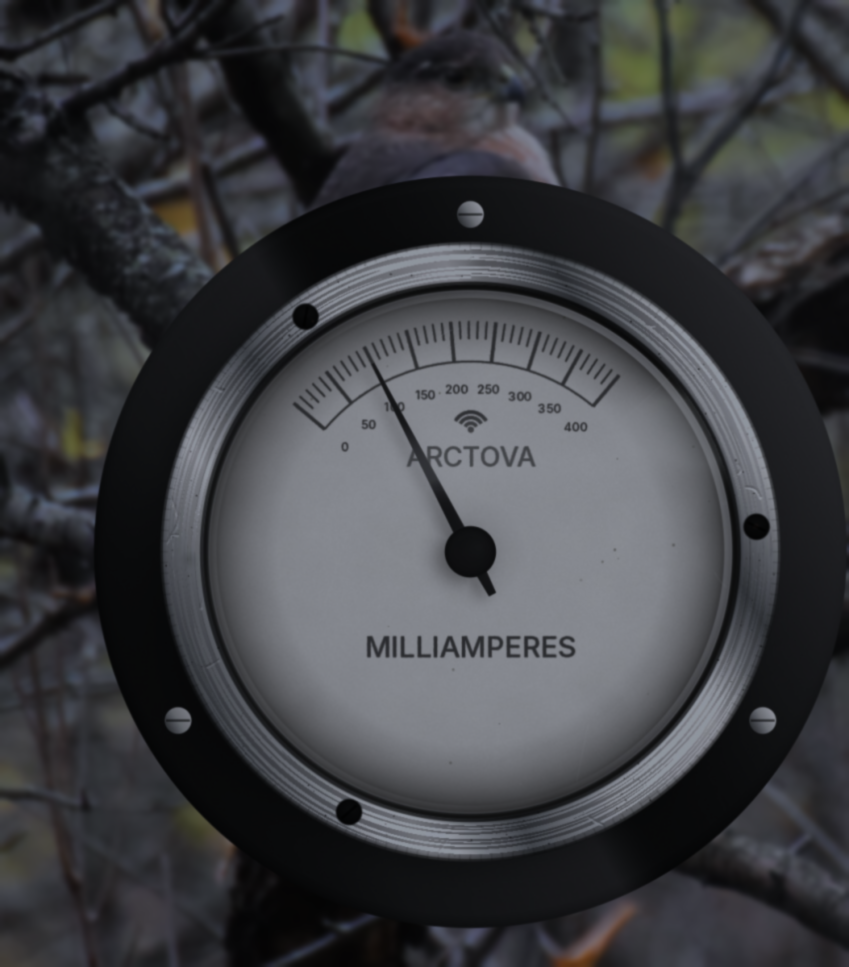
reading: 100 mA
